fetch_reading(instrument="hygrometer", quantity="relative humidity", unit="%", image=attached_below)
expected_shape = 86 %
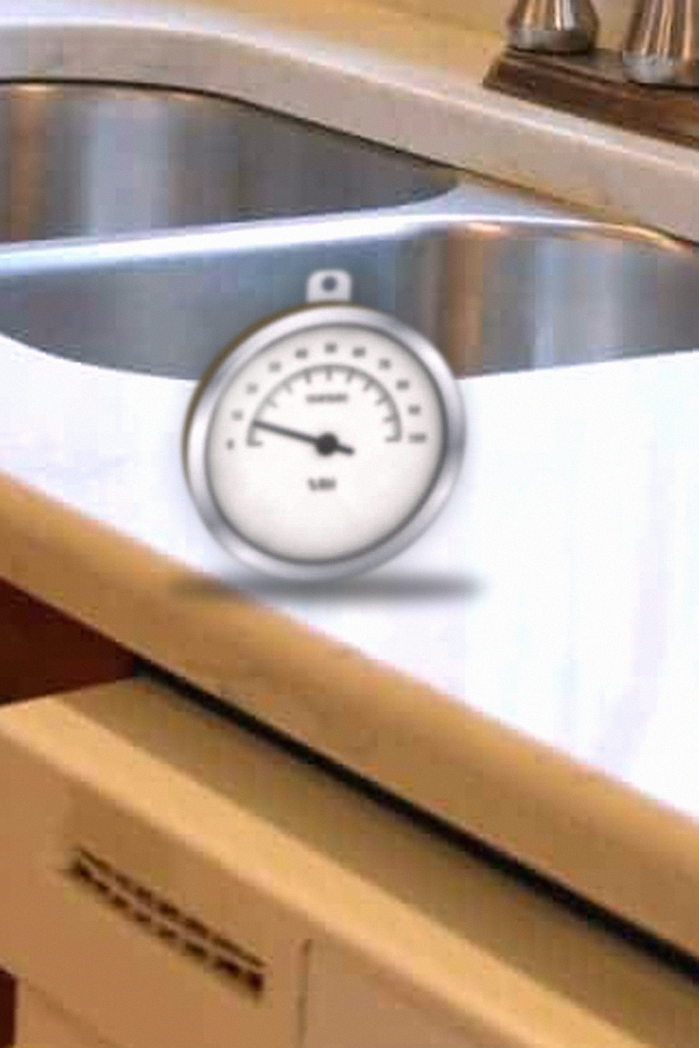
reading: 10 %
